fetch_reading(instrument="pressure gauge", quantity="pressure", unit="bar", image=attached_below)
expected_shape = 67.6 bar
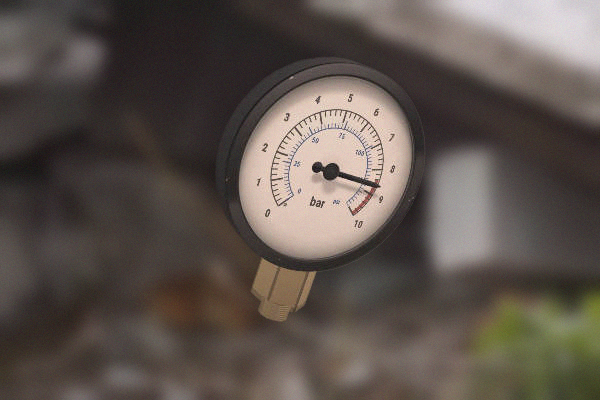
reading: 8.6 bar
